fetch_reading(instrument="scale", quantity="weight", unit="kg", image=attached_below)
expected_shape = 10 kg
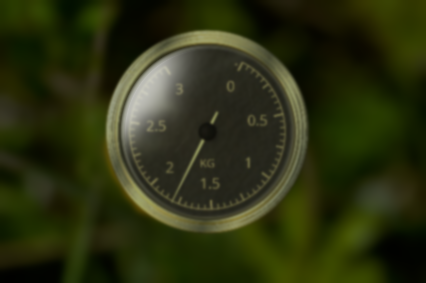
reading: 1.8 kg
